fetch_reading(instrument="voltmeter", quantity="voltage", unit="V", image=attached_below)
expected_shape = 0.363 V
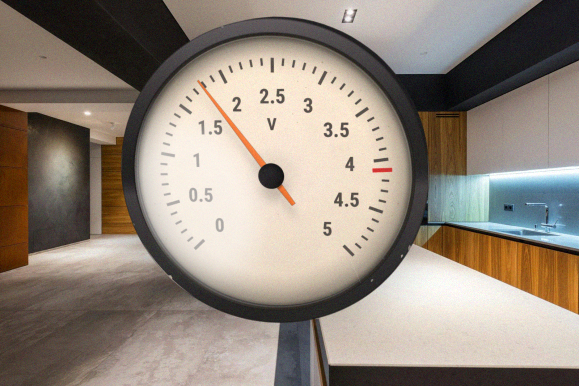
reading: 1.8 V
